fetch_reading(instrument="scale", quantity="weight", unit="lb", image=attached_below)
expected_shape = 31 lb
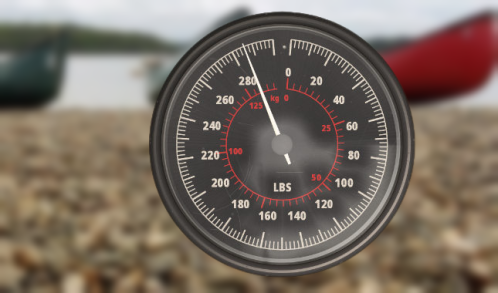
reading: 286 lb
